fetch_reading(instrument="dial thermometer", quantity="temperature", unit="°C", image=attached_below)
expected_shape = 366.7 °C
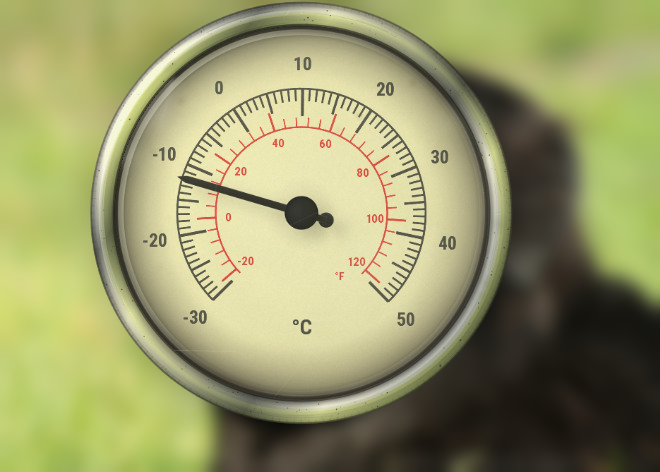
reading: -12 °C
